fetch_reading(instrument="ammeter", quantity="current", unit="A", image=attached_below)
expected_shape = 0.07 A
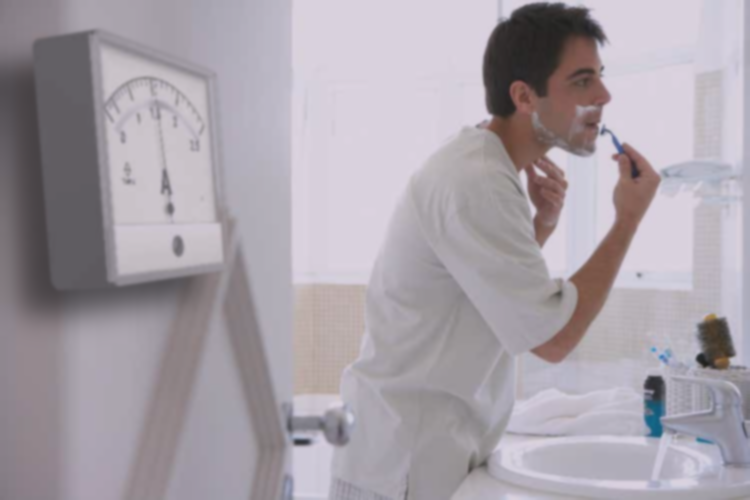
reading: 1.5 A
